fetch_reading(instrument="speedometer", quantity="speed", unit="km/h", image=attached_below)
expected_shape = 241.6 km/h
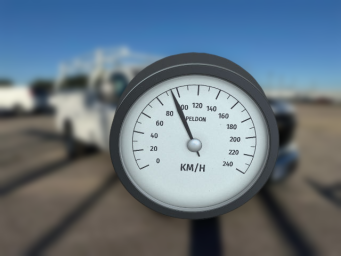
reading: 95 km/h
